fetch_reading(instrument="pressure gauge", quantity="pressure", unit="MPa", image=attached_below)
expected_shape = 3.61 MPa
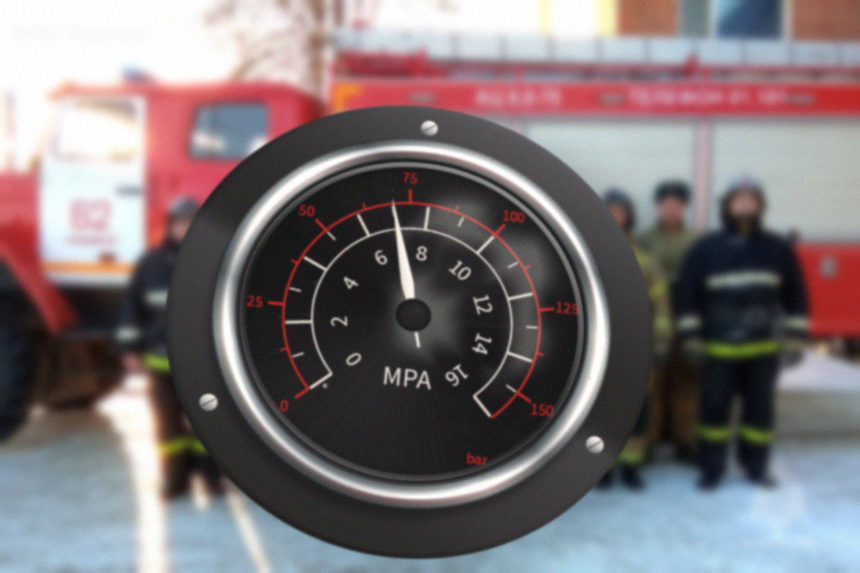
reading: 7 MPa
